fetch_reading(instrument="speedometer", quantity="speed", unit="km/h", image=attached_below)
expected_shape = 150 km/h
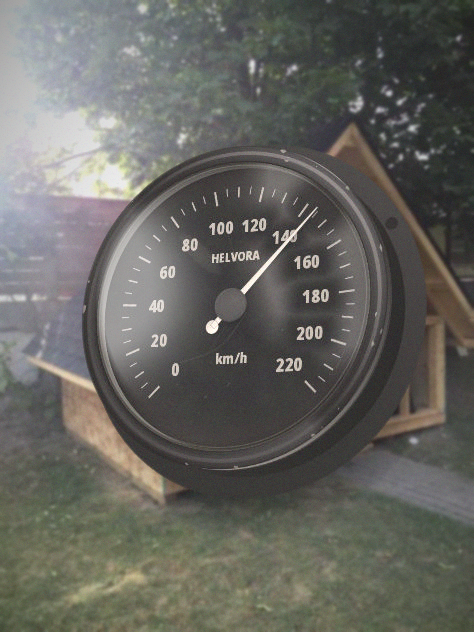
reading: 145 km/h
